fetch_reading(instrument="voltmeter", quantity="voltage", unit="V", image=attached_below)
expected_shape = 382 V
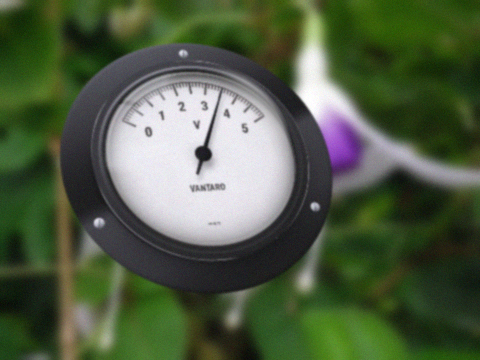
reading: 3.5 V
